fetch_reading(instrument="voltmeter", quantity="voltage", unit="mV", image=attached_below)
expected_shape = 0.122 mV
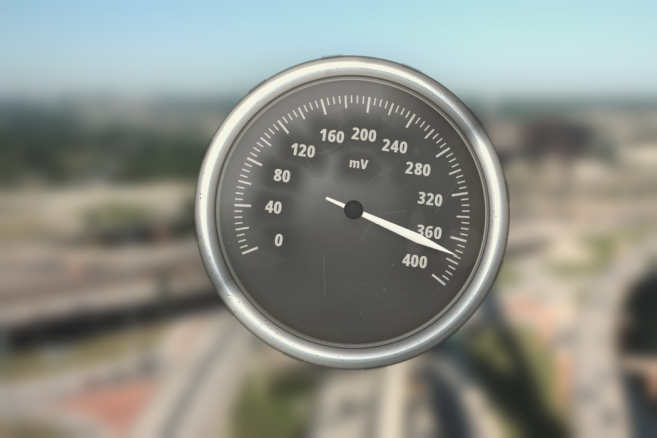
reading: 375 mV
